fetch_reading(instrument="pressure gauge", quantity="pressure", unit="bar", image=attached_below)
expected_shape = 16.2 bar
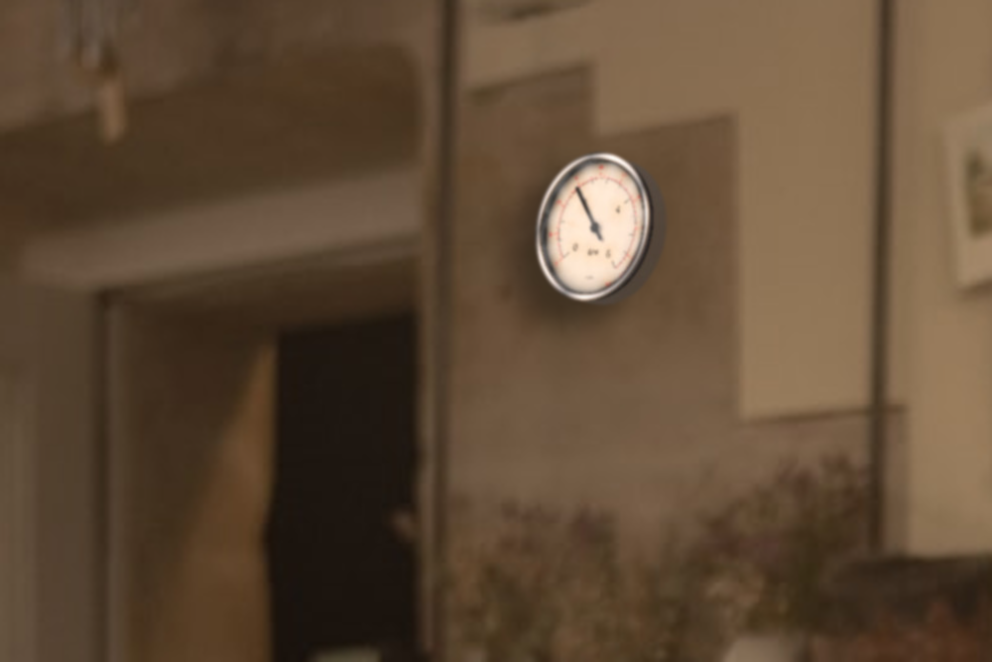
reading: 2 bar
